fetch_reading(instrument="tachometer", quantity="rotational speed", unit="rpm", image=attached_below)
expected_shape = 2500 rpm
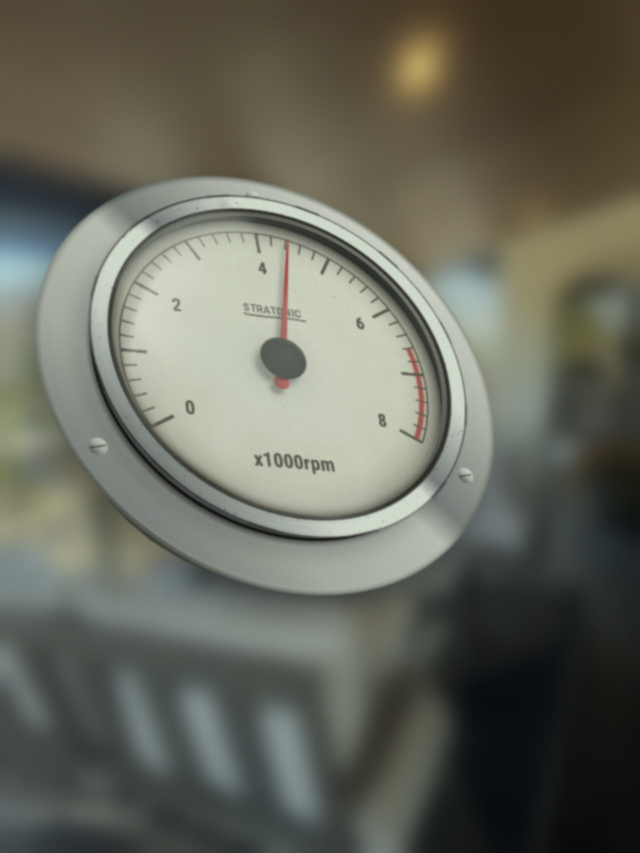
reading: 4400 rpm
